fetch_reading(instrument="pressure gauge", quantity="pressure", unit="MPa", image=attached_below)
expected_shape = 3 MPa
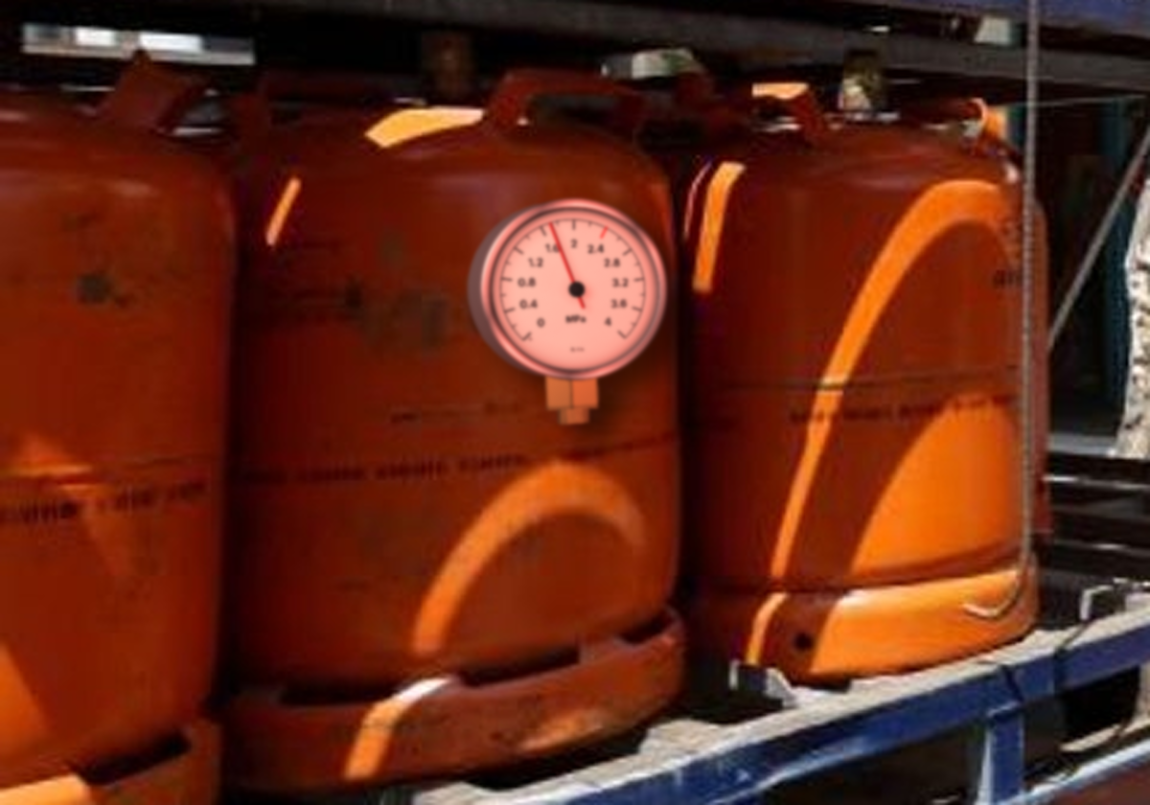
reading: 1.7 MPa
